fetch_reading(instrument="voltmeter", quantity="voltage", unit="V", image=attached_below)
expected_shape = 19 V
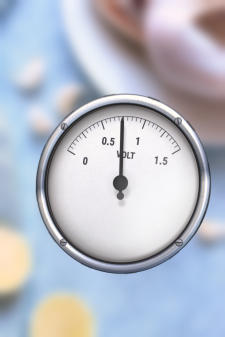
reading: 0.75 V
